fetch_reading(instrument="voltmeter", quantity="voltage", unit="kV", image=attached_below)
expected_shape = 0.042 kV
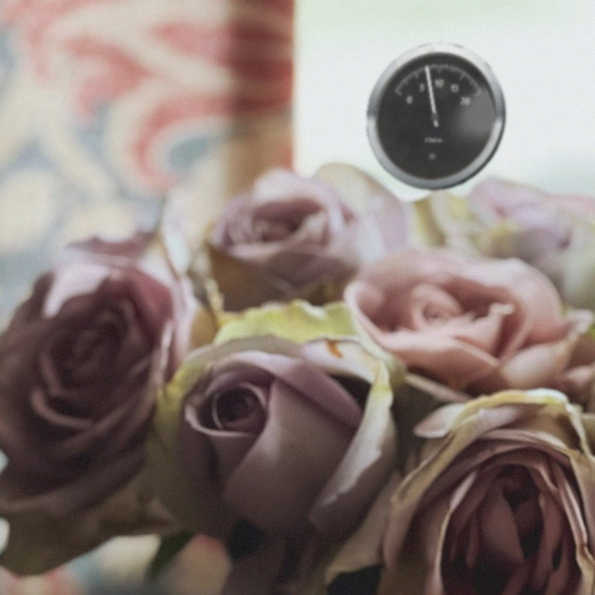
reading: 7.5 kV
